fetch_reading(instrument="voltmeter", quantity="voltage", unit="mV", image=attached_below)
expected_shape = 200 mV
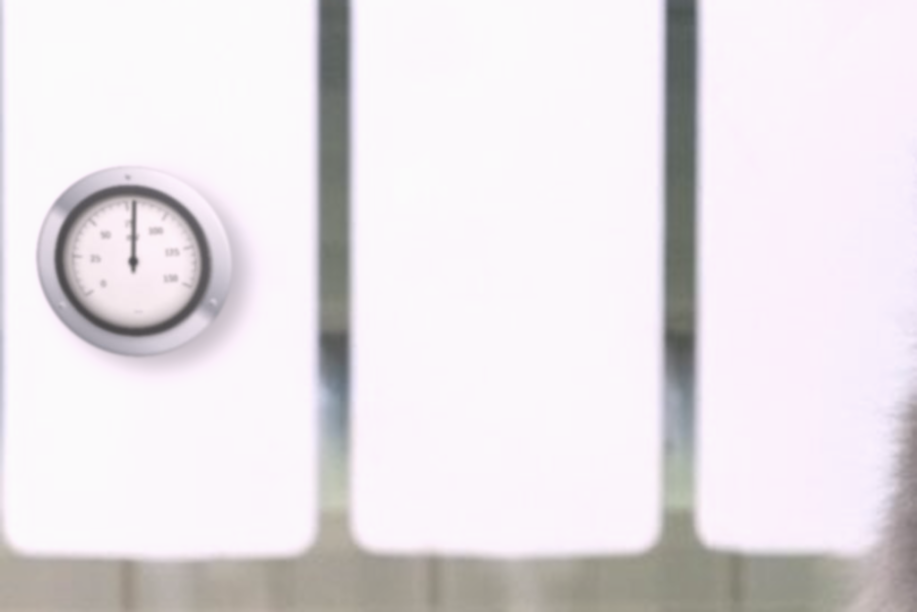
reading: 80 mV
